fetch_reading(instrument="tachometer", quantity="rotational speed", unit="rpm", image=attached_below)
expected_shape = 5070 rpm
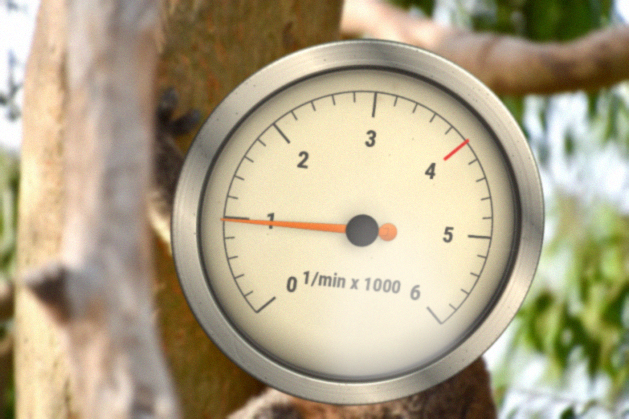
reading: 1000 rpm
